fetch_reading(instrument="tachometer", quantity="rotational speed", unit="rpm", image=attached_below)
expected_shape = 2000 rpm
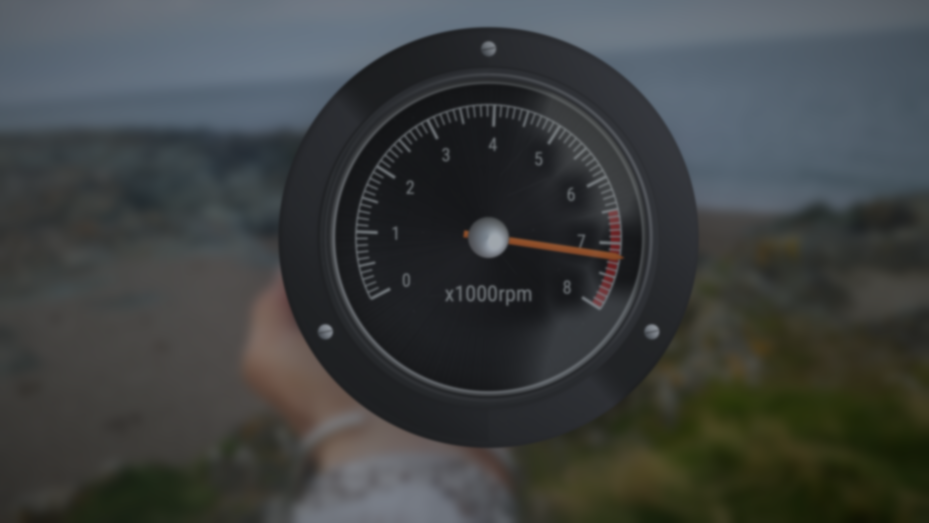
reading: 7200 rpm
